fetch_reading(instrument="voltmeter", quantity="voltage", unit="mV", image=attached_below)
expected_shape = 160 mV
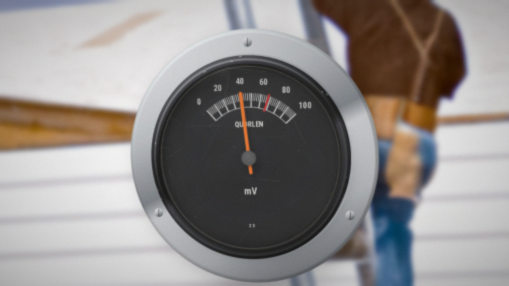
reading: 40 mV
